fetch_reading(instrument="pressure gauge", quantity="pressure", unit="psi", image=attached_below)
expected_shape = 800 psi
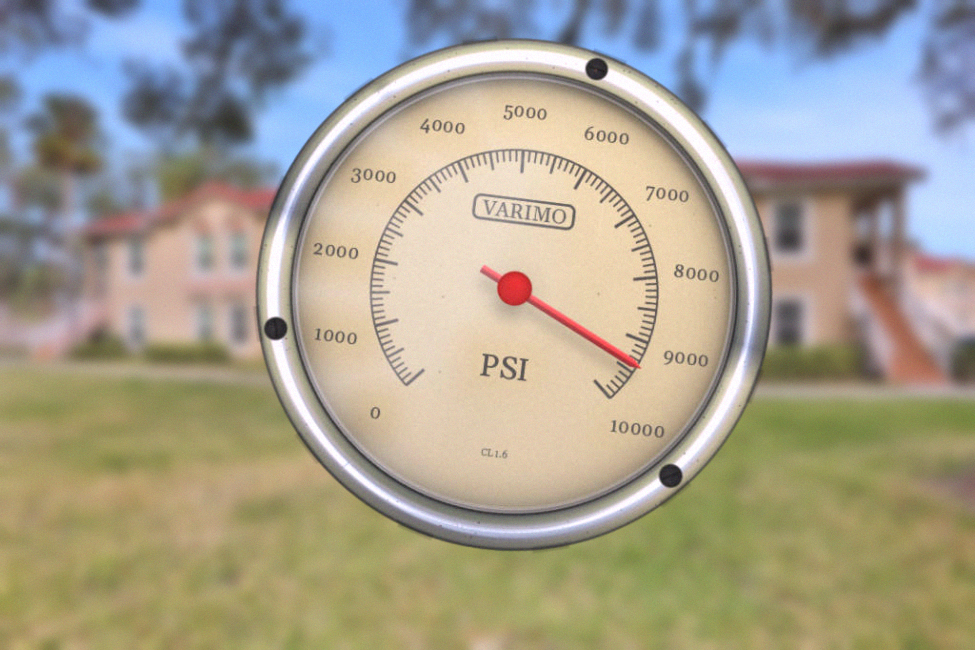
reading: 9400 psi
